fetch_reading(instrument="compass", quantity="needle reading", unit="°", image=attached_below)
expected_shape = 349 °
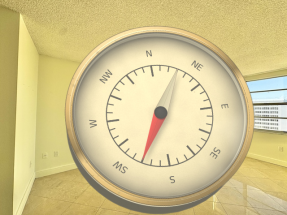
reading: 210 °
